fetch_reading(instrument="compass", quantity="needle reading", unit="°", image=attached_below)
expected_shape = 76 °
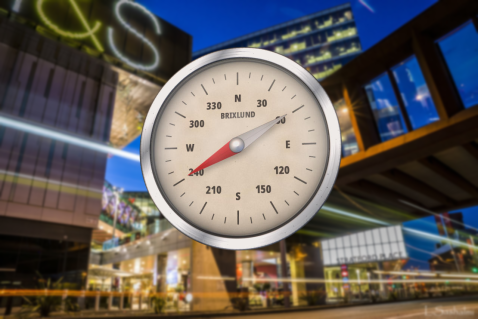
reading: 240 °
